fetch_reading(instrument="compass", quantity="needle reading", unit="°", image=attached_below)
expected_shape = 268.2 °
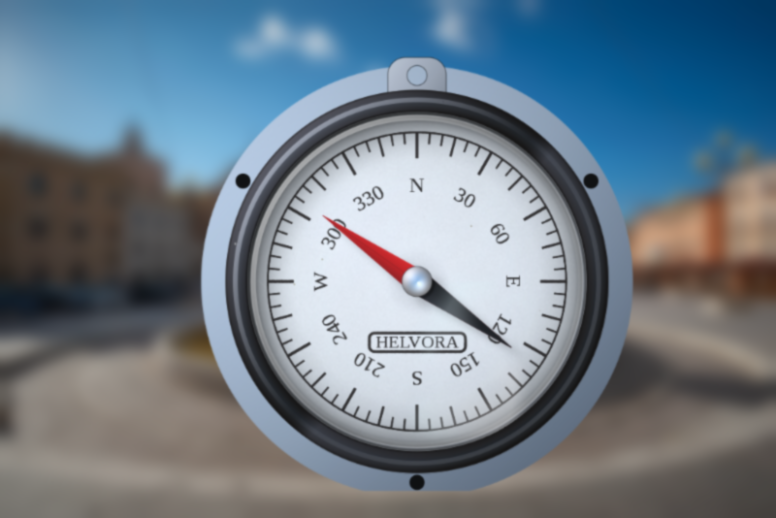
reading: 305 °
